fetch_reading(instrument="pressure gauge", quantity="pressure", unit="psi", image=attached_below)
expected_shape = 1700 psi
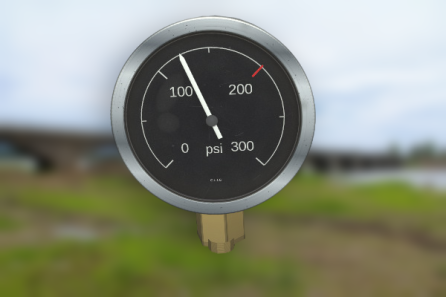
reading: 125 psi
